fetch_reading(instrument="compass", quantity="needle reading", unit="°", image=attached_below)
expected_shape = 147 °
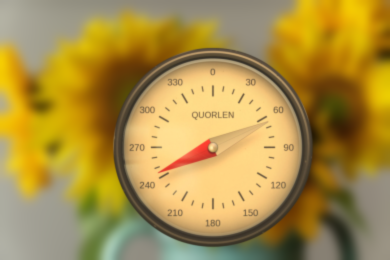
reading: 245 °
